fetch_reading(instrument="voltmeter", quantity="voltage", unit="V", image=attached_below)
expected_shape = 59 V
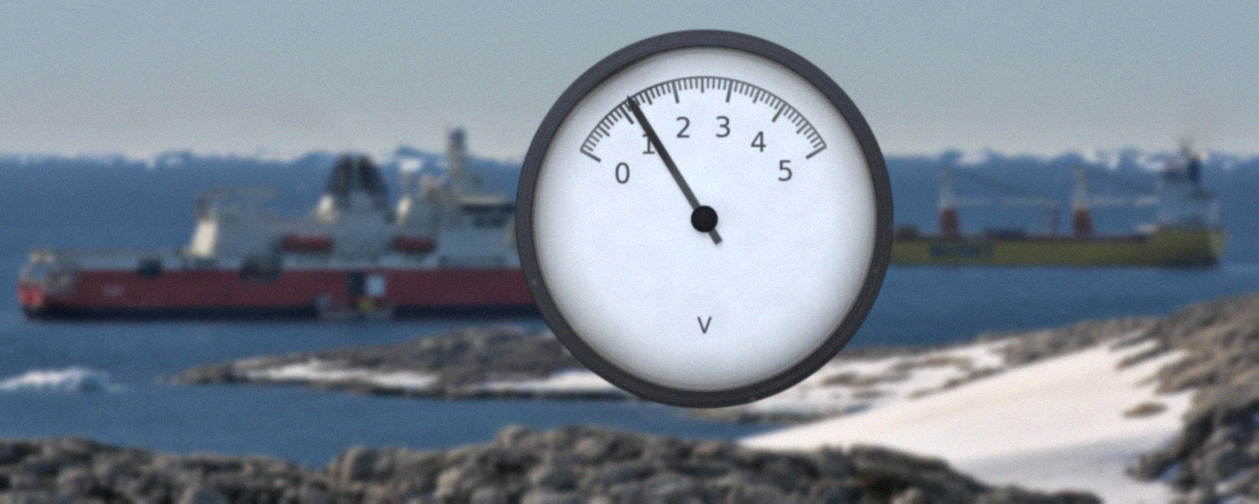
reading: 1.2 V
